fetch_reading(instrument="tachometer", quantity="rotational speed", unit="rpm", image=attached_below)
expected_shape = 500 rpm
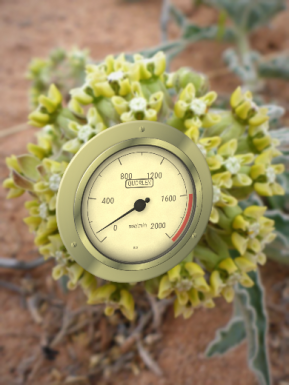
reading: 100 rpm
